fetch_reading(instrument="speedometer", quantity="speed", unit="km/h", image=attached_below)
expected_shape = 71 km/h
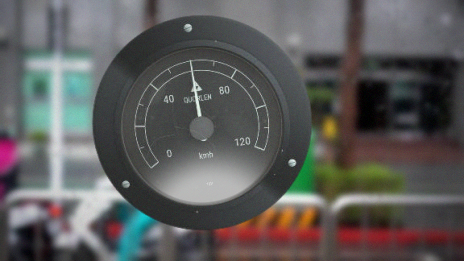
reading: 60 km/h
